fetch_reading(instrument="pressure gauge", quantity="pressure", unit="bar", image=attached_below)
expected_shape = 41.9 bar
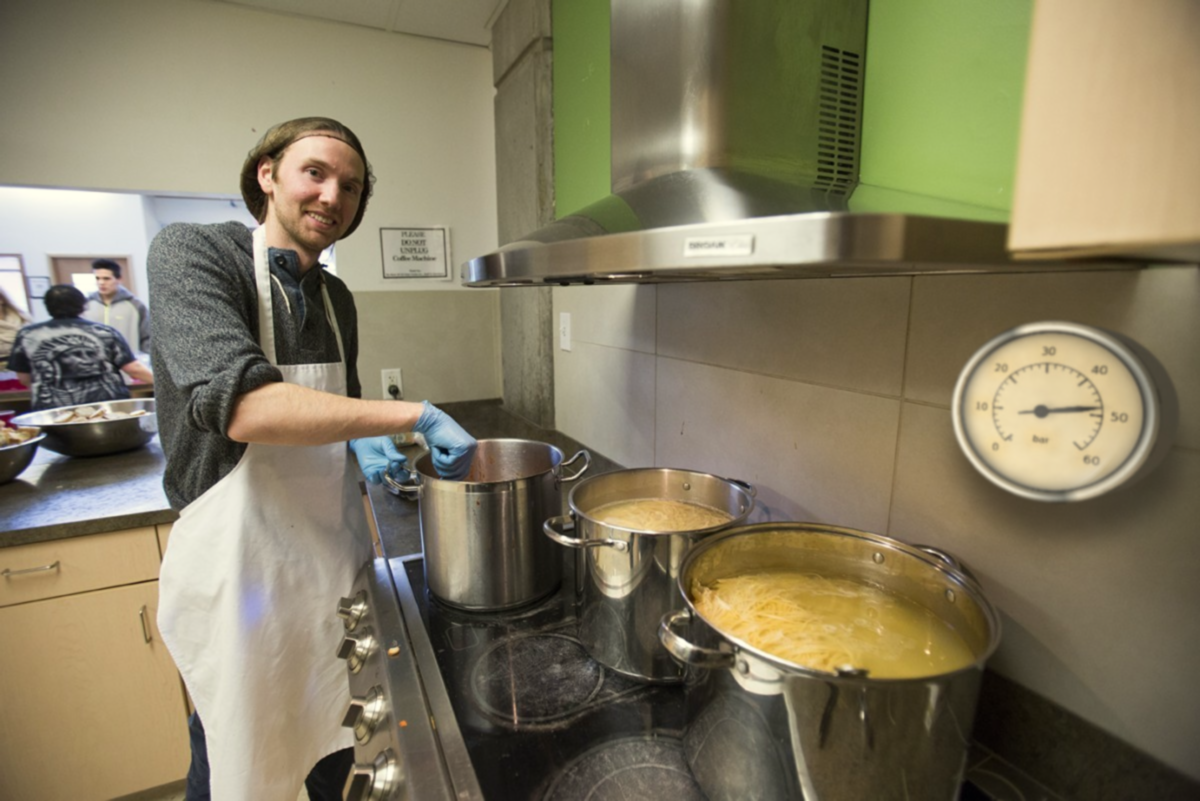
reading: 48 bar
